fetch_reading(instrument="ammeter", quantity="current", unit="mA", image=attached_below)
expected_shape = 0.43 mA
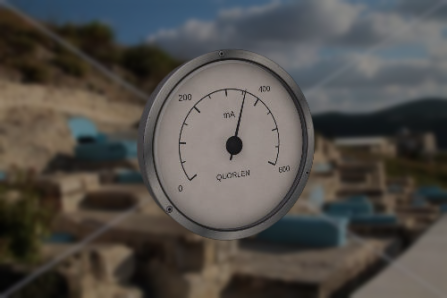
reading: 350 mA
